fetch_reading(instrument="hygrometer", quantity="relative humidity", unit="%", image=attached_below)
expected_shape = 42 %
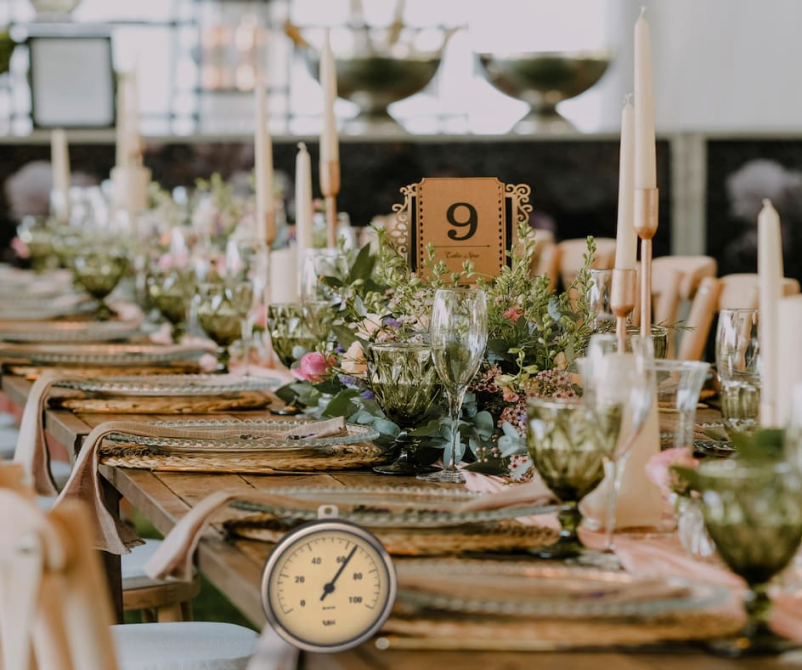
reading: 64 %
